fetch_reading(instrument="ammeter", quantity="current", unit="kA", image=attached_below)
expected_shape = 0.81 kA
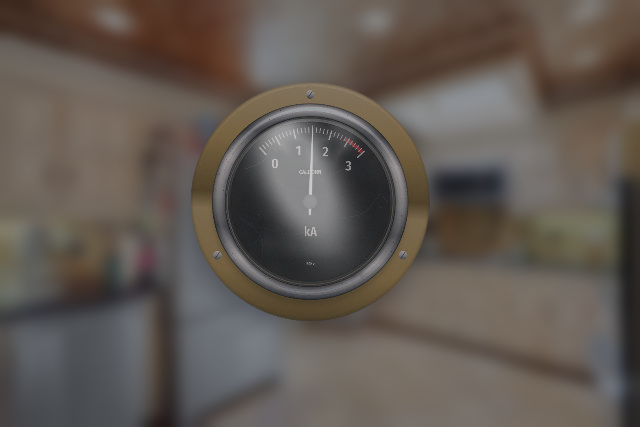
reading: 1.5 kA
